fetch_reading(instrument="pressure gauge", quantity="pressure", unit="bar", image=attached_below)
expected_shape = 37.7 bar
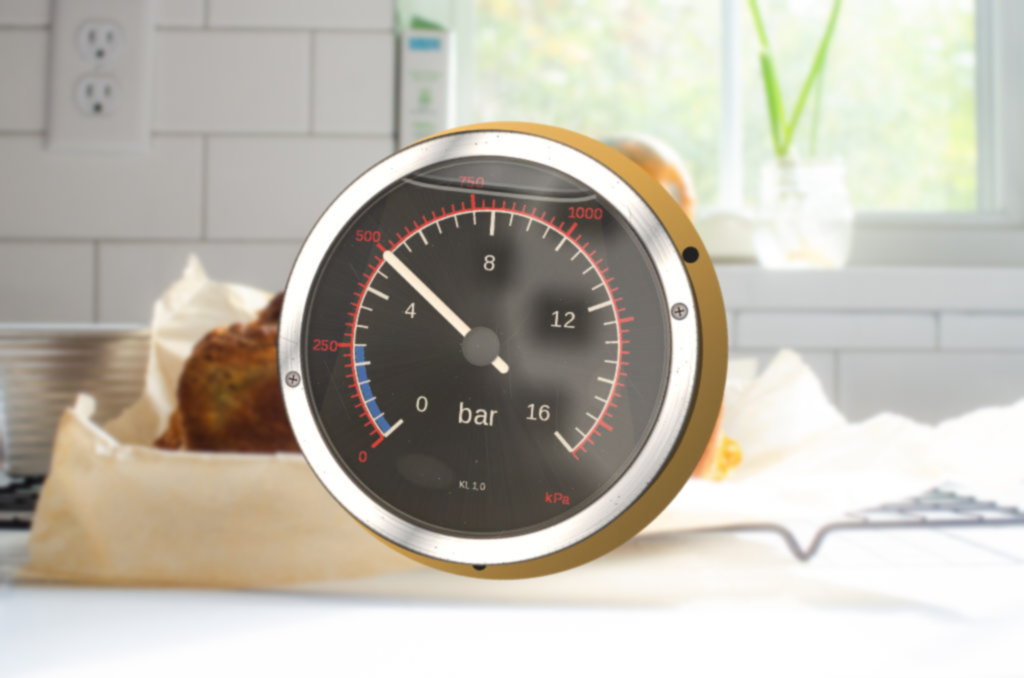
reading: 5 bar
